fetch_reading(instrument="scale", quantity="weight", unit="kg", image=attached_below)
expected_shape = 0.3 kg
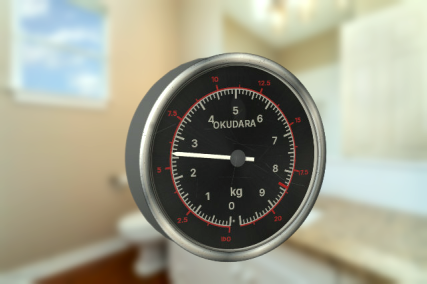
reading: 2.6 kg
